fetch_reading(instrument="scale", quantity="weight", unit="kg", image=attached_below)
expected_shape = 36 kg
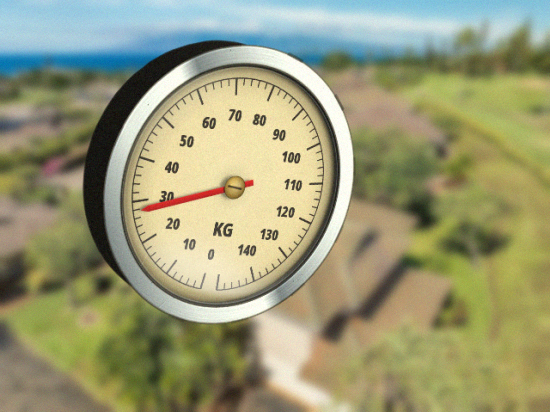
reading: 28 kg
